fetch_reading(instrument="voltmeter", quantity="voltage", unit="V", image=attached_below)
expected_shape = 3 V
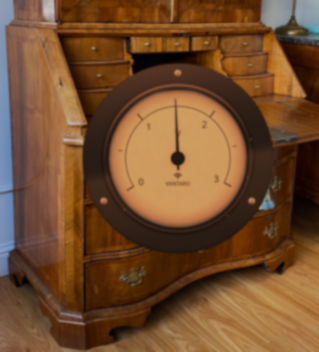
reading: 1.5 V
